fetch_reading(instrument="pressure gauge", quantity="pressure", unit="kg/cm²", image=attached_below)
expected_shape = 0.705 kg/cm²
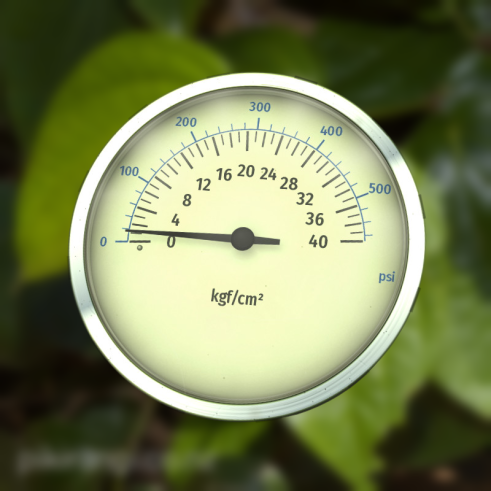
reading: 1 kg/cm²
